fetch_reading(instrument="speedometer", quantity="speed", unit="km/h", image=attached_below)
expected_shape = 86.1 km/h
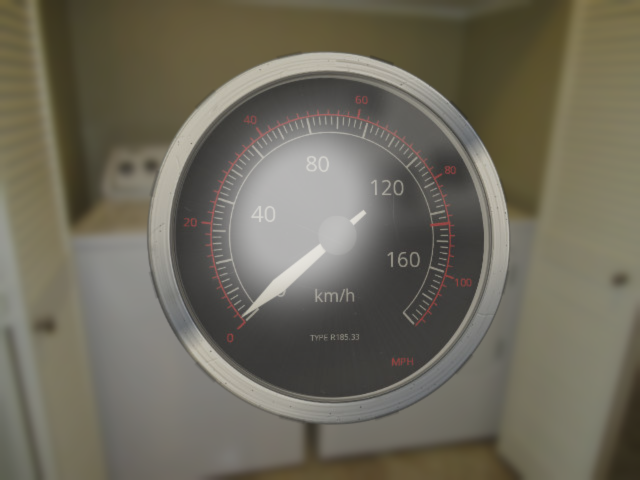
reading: 2 km/h
